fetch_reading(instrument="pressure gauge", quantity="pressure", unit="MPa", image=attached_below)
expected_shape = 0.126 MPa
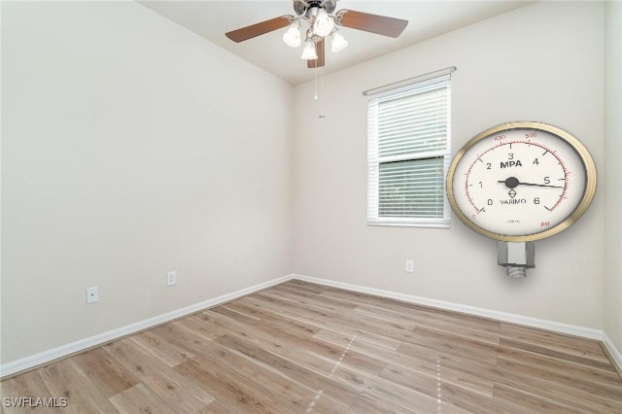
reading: 5.25 MPa
